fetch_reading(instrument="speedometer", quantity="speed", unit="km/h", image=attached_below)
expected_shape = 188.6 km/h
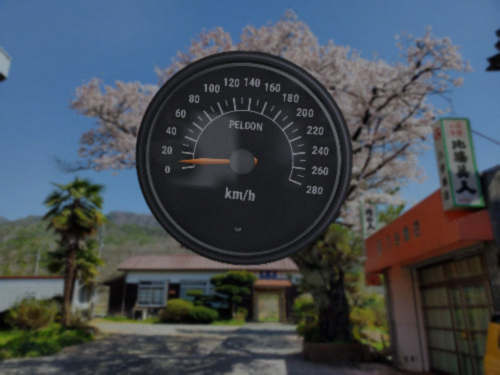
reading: 10 km/h
